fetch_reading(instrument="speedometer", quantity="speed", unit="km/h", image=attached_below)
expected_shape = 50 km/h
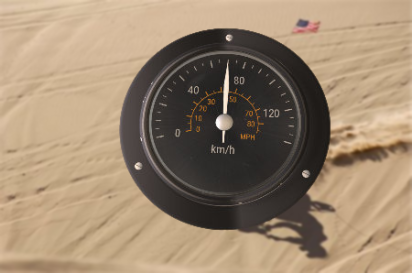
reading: 70 km/h
